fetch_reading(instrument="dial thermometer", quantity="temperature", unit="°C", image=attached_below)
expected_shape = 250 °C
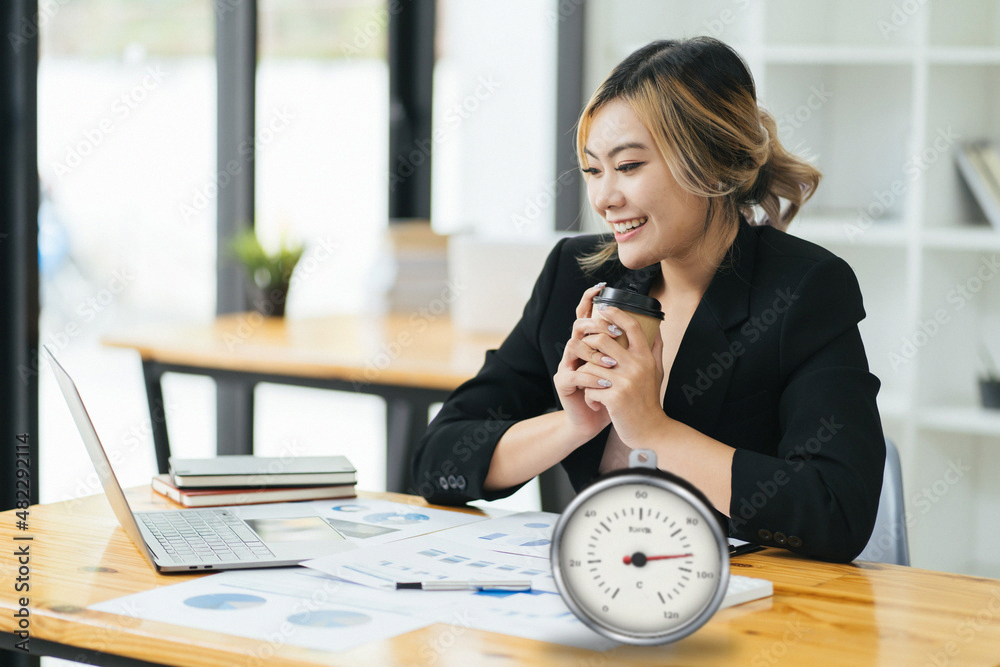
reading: 92 °C
